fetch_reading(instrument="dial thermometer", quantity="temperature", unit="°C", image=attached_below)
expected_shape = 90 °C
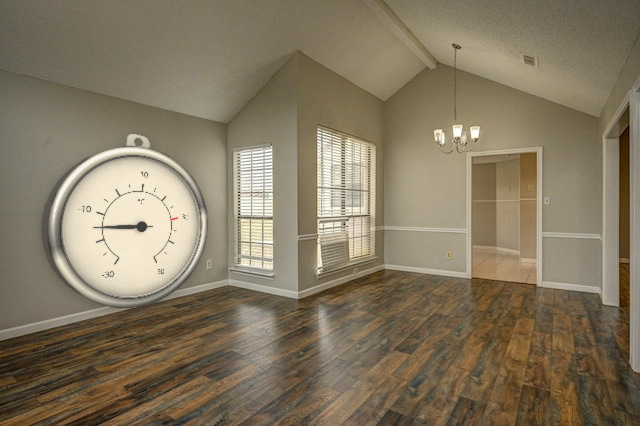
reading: -15 °C
